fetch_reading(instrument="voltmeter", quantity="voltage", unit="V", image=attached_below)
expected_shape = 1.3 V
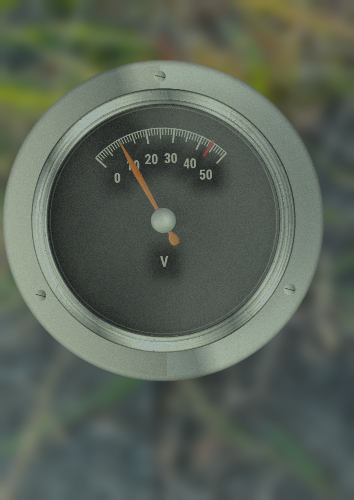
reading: 10 V
